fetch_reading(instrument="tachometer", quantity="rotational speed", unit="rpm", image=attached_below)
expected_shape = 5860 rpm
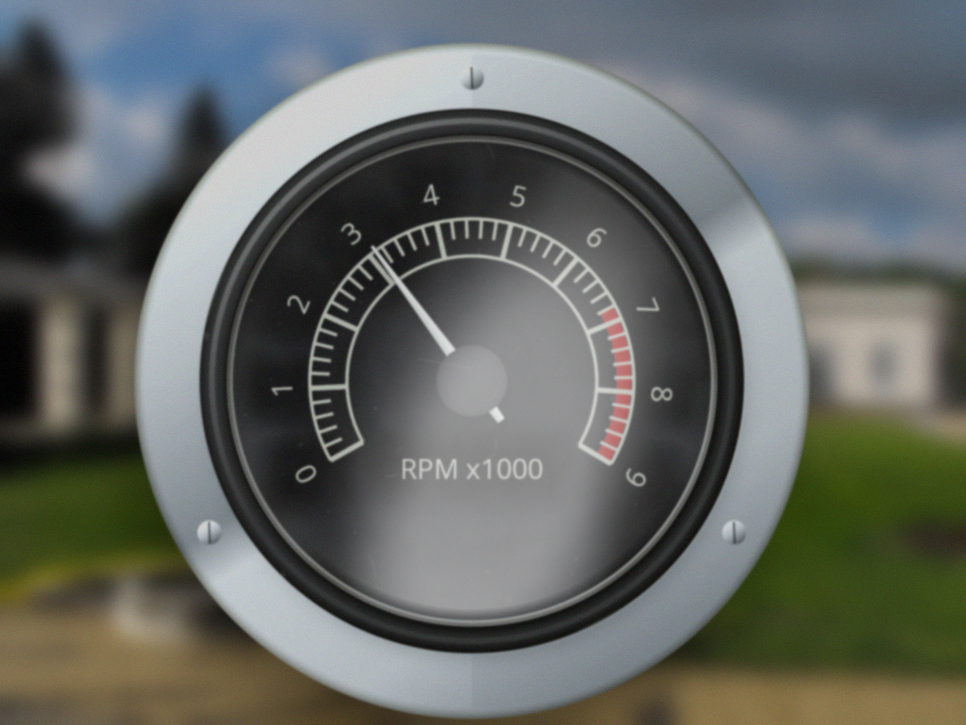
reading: 3100 rpm
